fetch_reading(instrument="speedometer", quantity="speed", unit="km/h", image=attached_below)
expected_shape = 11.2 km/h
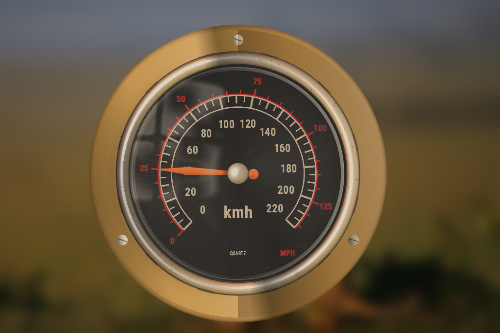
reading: 40 km/h
